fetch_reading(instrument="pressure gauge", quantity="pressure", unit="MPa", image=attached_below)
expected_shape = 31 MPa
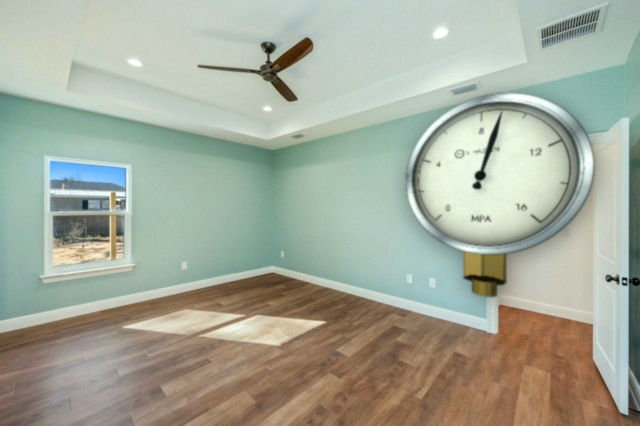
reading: 9 MPa
